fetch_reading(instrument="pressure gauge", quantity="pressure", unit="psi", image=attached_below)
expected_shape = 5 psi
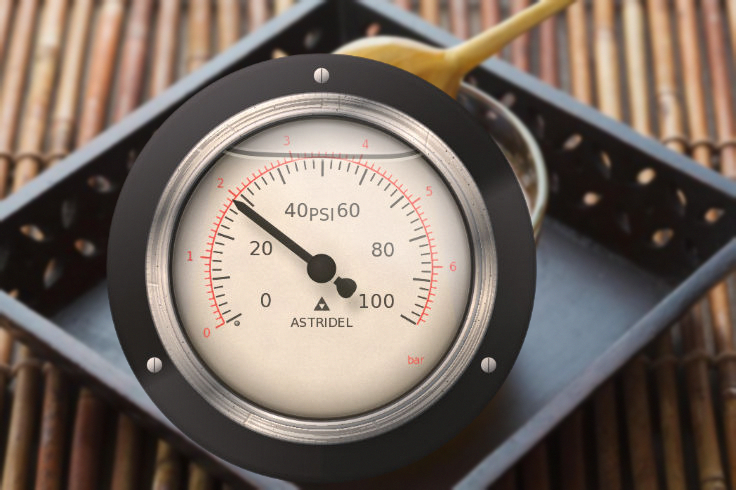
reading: 28 psi
